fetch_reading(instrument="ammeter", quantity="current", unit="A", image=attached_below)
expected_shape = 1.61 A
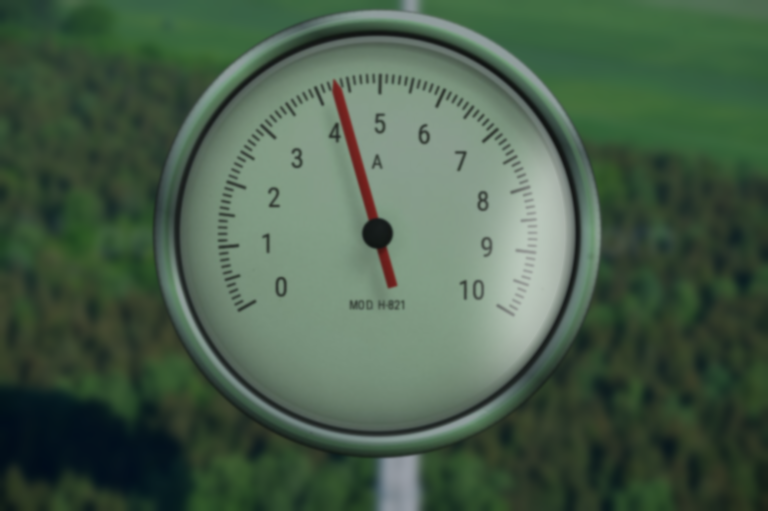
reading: 4.3 A
